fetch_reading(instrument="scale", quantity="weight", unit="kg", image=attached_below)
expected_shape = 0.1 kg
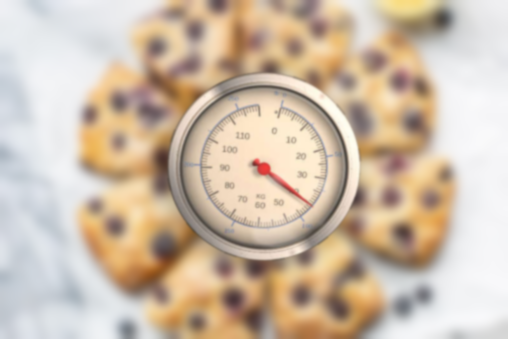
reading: 40 kg
